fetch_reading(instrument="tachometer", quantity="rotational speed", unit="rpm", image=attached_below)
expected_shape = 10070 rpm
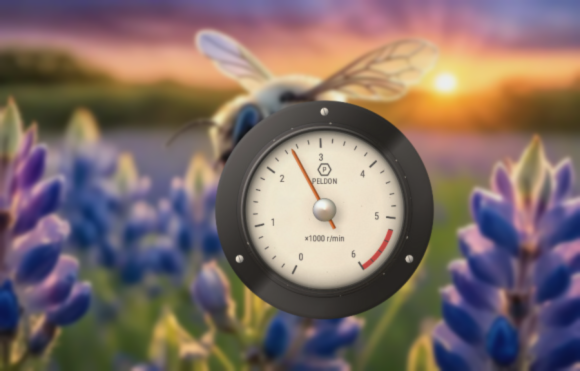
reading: 2500 rpm
